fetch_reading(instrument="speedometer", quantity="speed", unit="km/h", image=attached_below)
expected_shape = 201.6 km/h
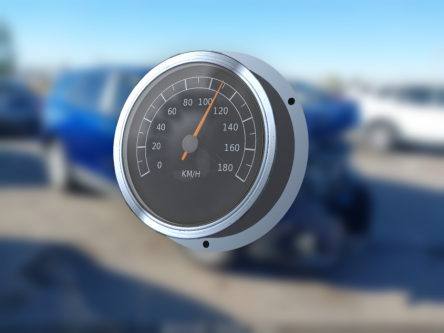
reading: 110 km/h
